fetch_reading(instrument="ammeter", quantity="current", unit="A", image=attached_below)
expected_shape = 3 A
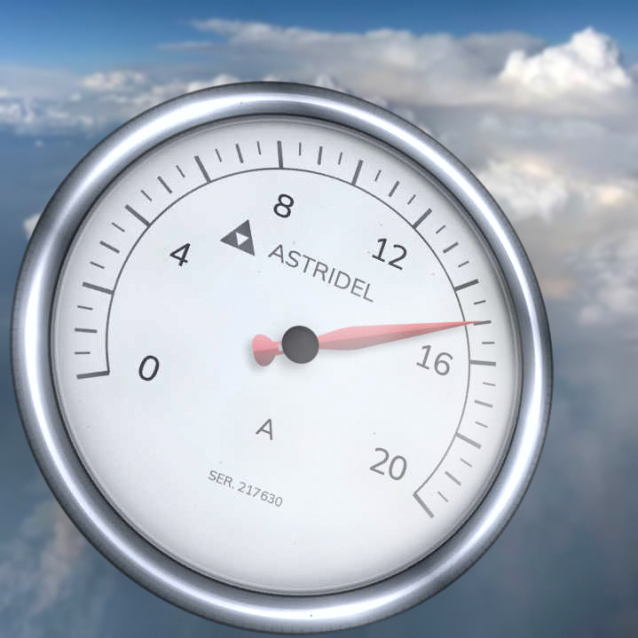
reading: 15 A
